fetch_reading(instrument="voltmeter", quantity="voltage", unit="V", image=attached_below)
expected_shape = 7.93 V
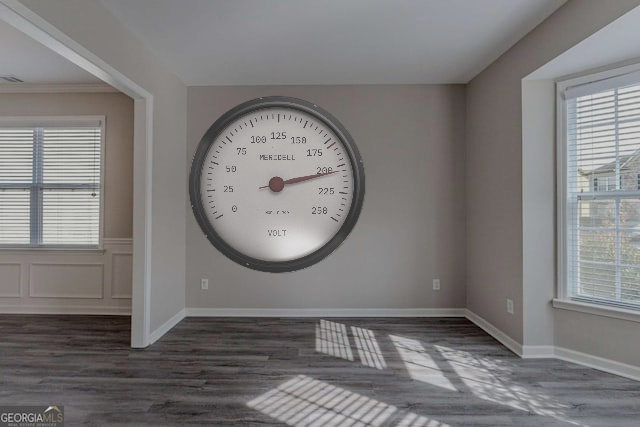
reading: 205 V
